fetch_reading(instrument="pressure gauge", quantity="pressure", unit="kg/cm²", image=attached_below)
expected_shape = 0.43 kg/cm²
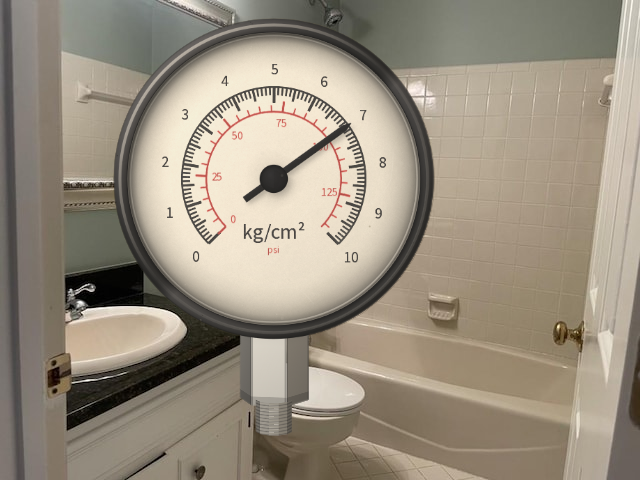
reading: 7 kg/cm²
